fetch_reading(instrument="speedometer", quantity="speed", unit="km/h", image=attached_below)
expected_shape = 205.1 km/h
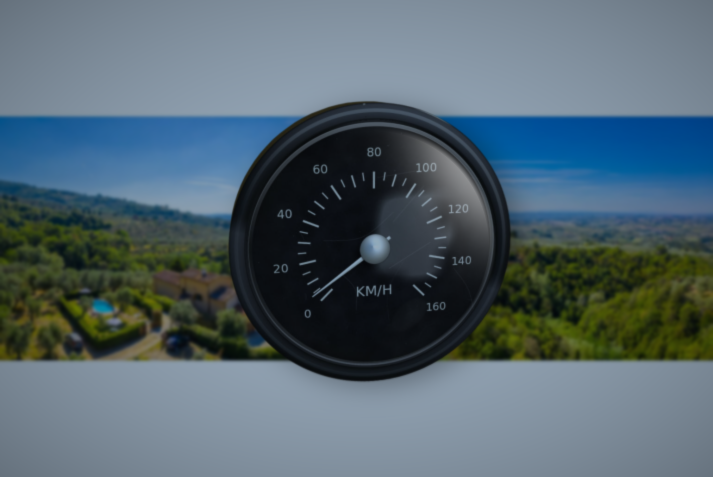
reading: 5 km/h
